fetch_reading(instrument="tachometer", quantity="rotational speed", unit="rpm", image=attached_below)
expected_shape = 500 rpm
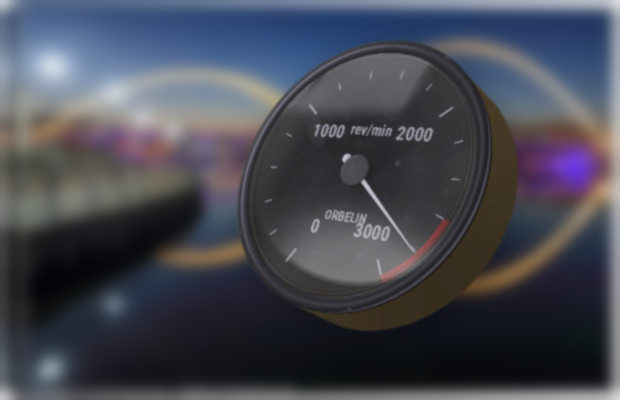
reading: 2800 rpm
